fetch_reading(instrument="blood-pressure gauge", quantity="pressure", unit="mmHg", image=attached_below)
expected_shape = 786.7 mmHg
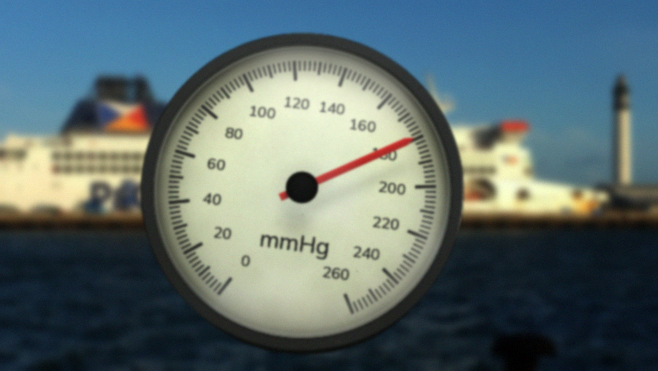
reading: 180 mmHg
